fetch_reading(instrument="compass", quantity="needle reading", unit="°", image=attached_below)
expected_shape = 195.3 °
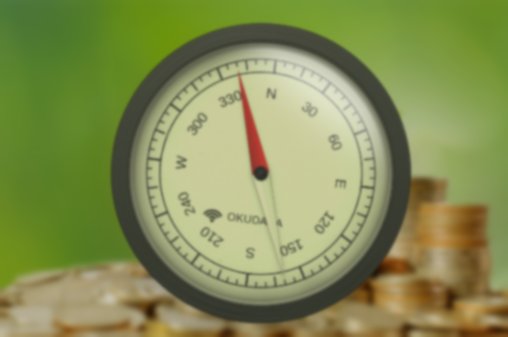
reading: 340 °
